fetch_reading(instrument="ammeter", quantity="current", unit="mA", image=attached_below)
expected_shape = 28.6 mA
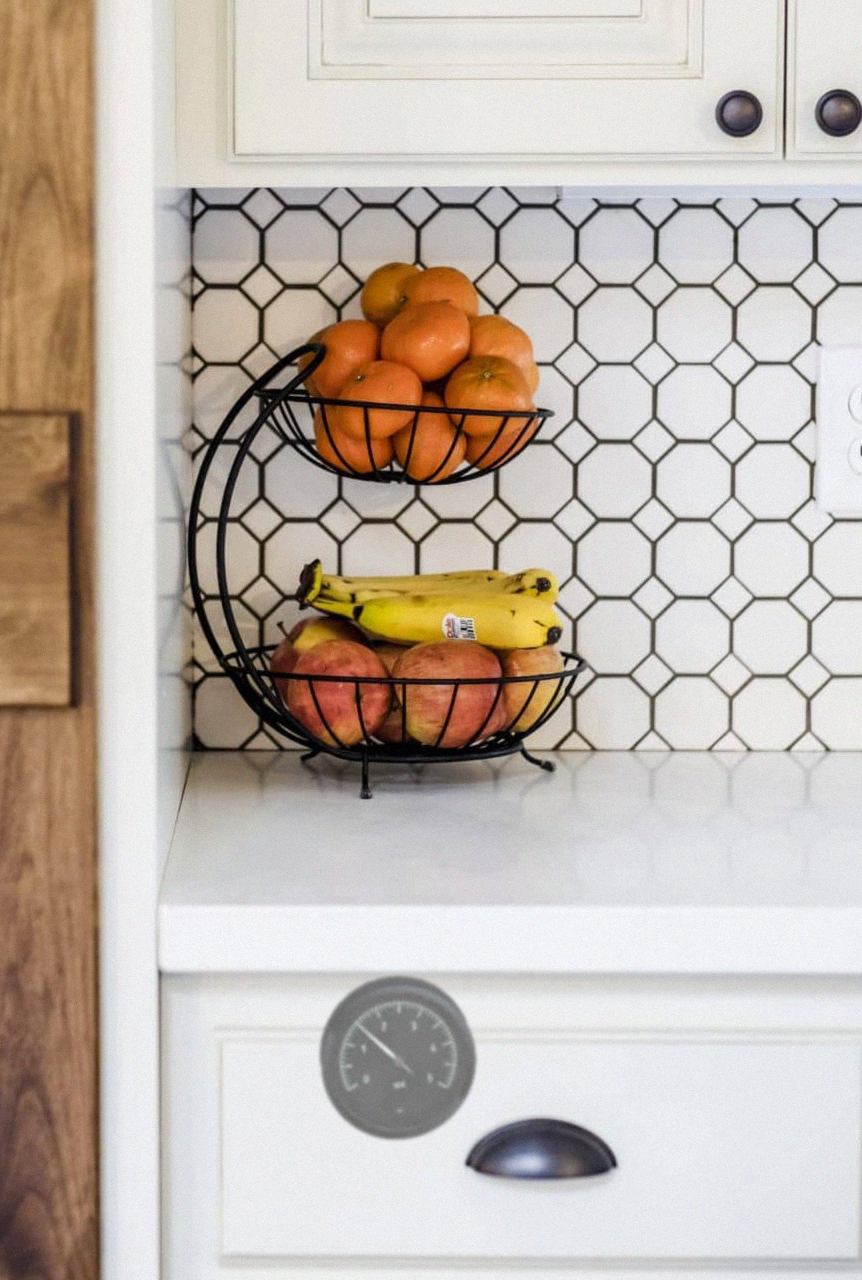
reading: 1.5 mA
